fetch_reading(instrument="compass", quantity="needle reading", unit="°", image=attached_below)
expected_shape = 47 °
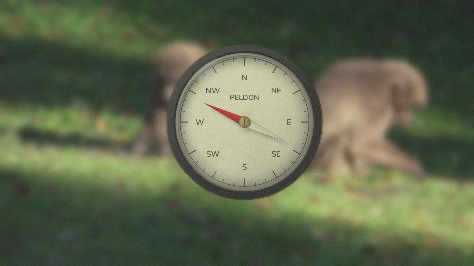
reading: 295 °
